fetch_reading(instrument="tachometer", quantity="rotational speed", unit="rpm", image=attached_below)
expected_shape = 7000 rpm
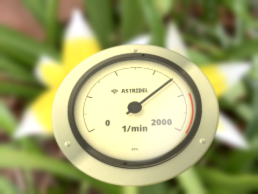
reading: 1400 rpm
